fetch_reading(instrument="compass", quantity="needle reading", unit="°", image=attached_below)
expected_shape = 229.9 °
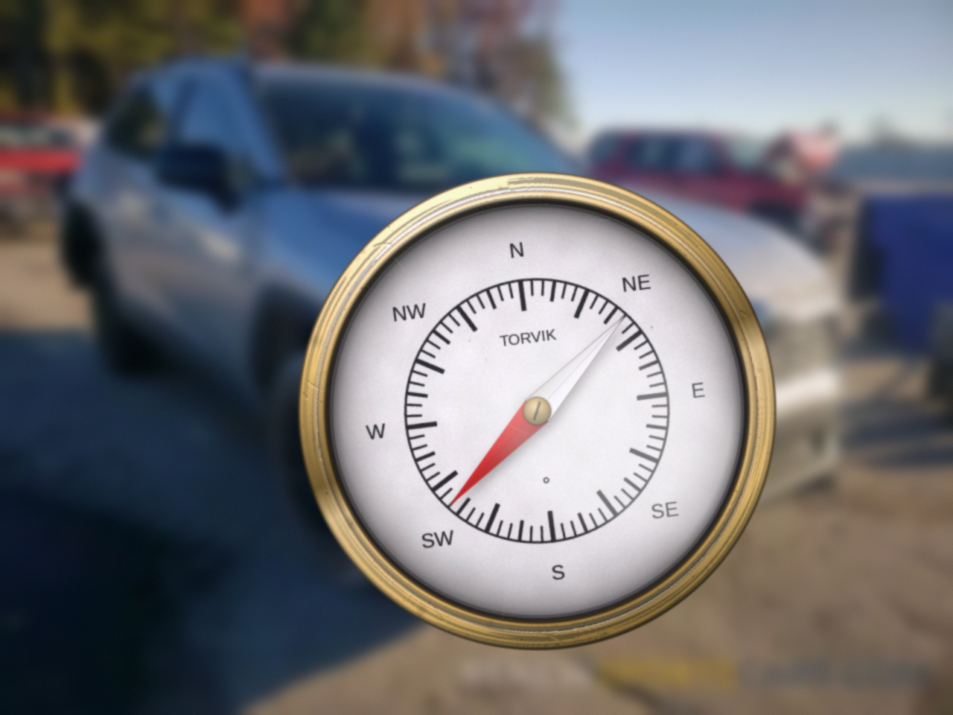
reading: 230 °
